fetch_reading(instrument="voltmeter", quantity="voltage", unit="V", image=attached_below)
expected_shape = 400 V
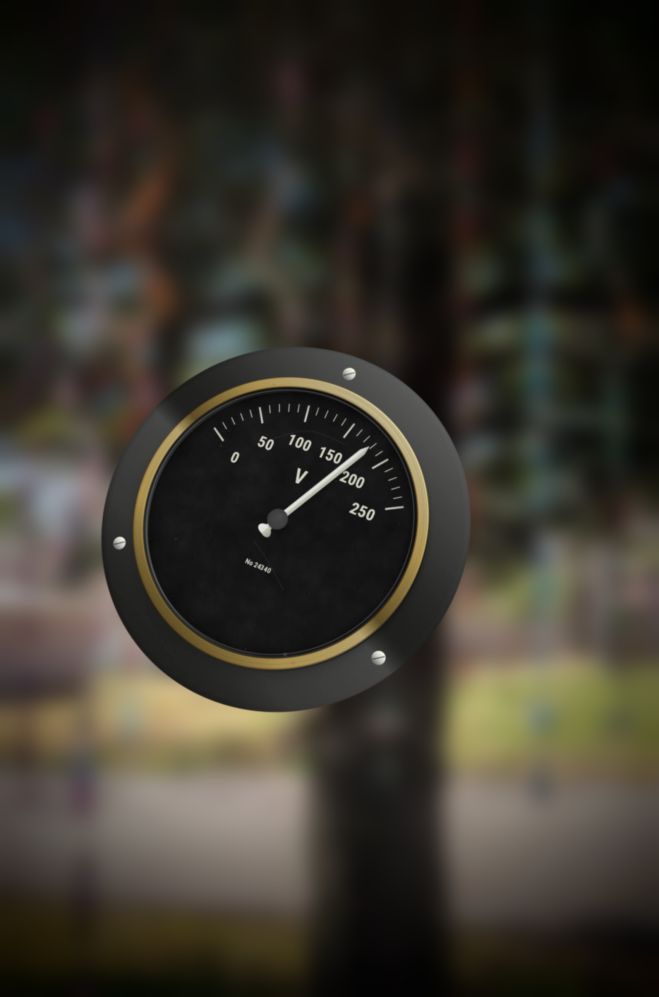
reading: 180 V
